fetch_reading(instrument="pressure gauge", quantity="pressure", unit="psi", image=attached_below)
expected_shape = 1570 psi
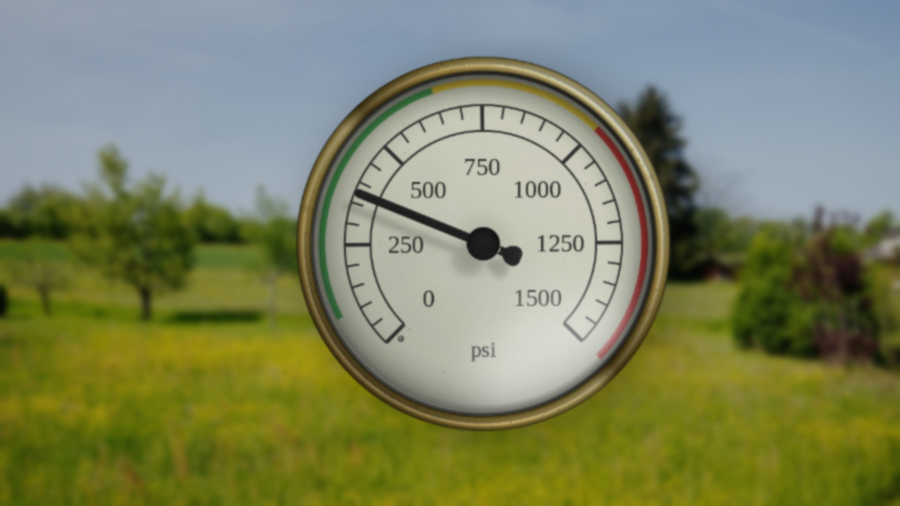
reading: 375 psi
